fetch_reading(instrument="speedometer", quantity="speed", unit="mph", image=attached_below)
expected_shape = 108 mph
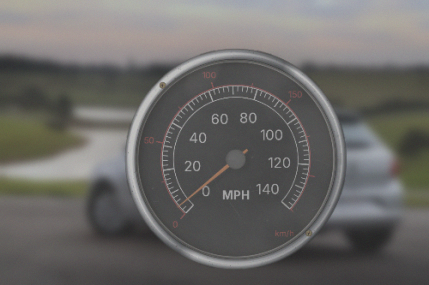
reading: 4 mph
